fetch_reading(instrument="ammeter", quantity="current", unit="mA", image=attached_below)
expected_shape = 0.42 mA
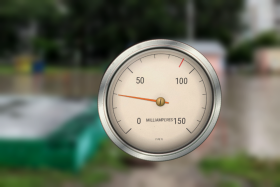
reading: 30 mA
